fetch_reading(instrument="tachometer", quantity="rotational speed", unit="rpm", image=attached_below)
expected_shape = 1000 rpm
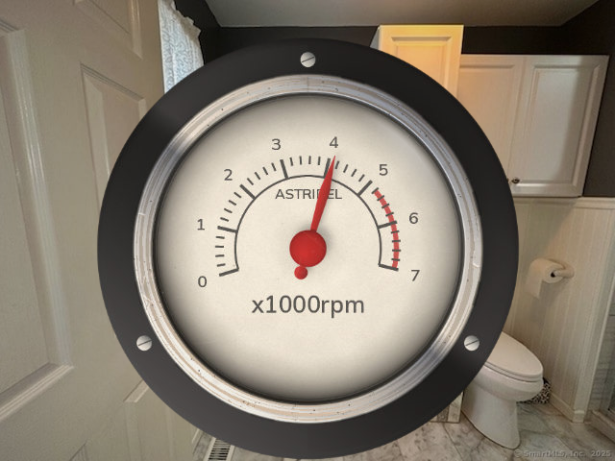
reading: 4100 rpm
